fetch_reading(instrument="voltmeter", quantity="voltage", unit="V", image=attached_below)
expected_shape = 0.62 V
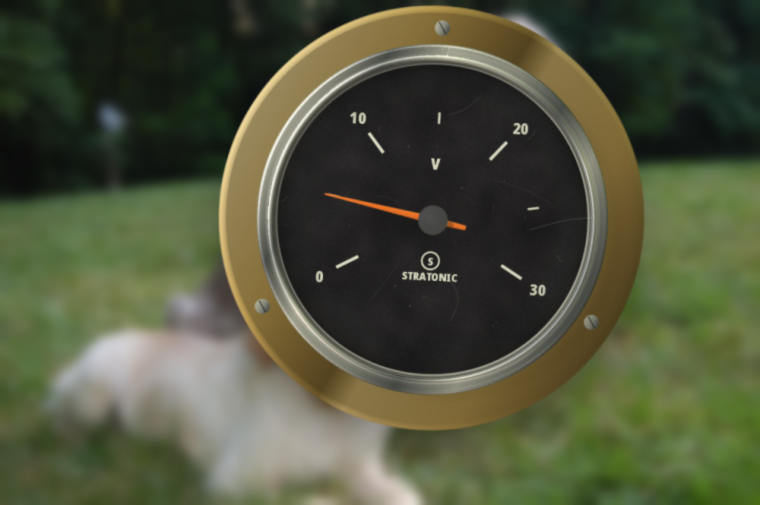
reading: 5 V
